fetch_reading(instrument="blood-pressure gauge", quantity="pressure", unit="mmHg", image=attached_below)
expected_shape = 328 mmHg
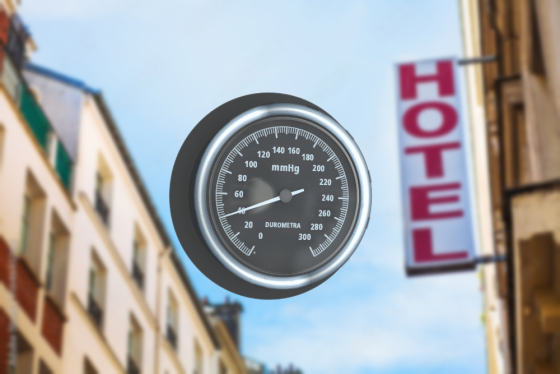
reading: 40 mmHg
